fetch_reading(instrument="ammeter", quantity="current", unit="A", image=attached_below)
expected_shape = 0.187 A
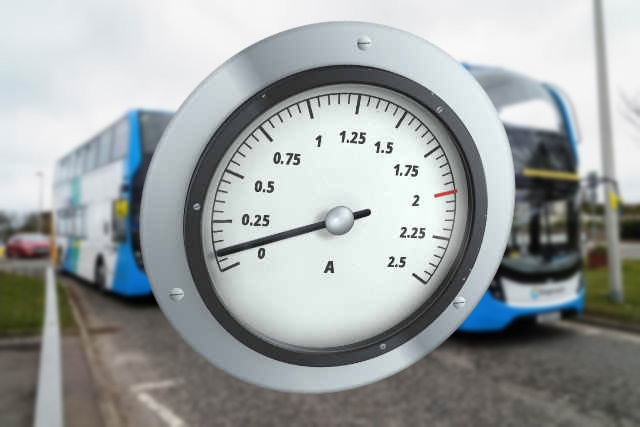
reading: 0.1 A
